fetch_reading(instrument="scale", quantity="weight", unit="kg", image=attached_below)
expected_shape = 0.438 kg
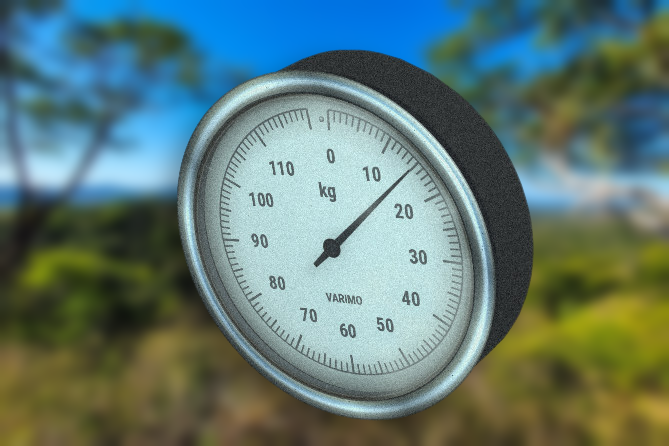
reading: 15 kg
